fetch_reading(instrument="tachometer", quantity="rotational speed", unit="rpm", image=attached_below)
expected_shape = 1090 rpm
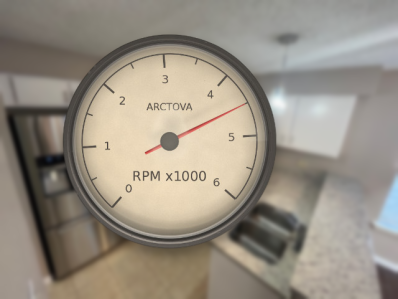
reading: 4500 rpm
